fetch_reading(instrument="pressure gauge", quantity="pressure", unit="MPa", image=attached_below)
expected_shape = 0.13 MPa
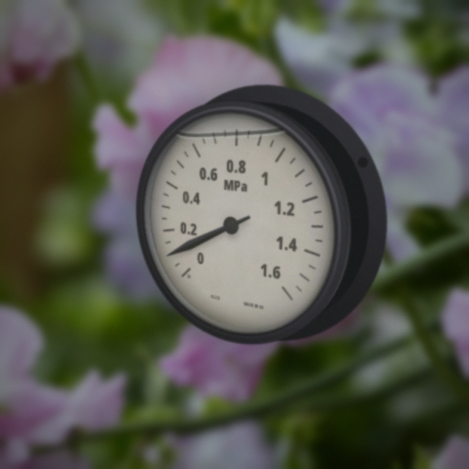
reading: 0.1 MPa
